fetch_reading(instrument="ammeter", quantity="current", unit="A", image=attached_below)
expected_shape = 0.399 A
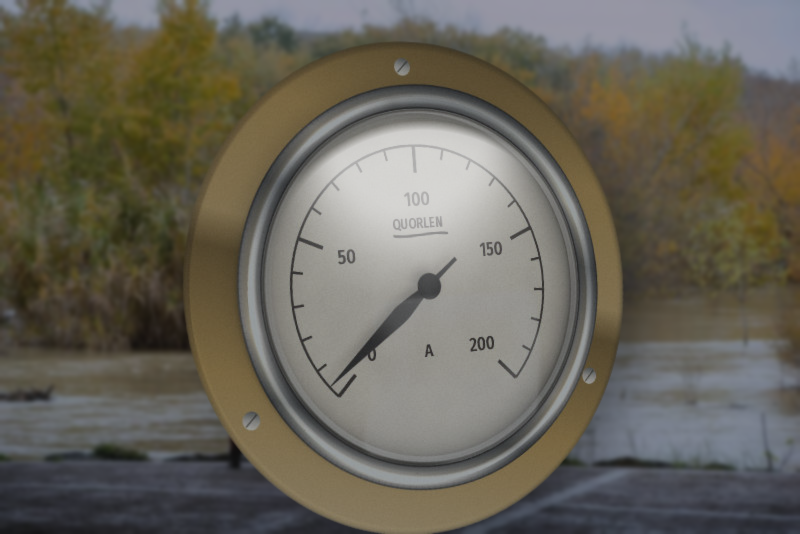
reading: 5 A
